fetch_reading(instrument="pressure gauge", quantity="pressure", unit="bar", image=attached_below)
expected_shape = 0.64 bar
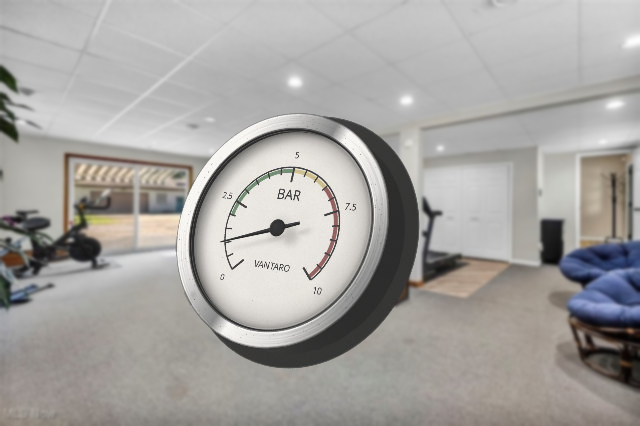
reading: 1 bar
